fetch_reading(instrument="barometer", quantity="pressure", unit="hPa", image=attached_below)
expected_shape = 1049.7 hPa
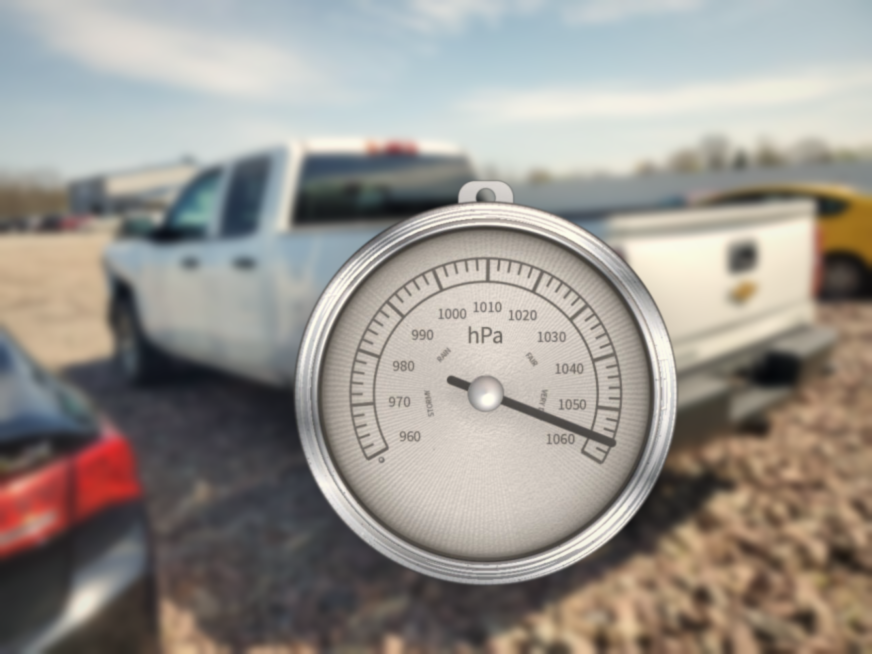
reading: 1056 hPa
